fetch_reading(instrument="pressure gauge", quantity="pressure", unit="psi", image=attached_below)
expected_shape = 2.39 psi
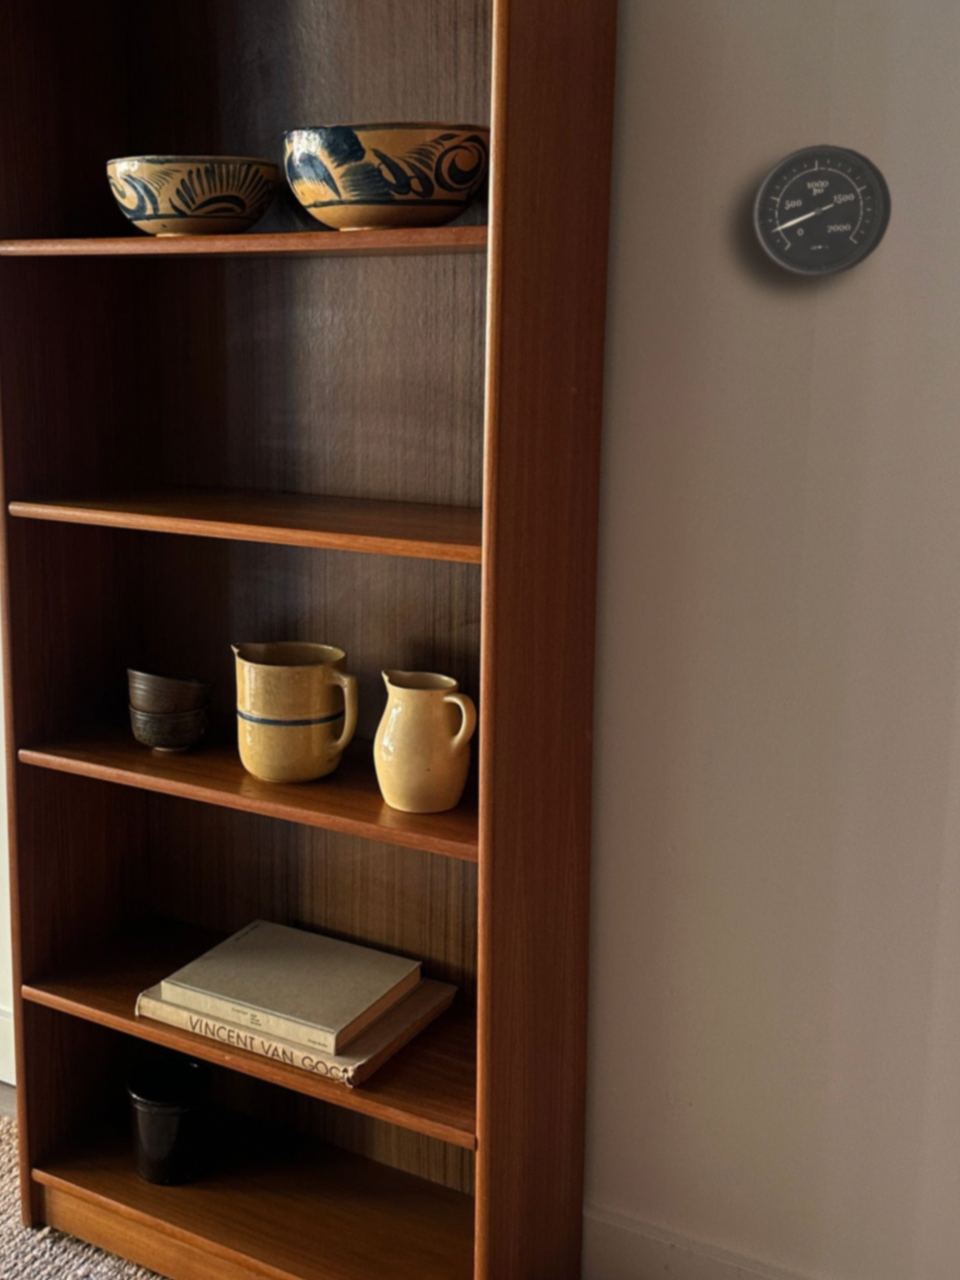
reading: 200 psi
